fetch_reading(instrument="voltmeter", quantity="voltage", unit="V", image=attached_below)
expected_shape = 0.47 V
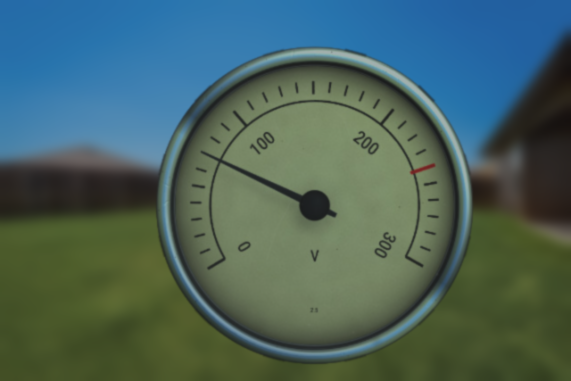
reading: 70 V
